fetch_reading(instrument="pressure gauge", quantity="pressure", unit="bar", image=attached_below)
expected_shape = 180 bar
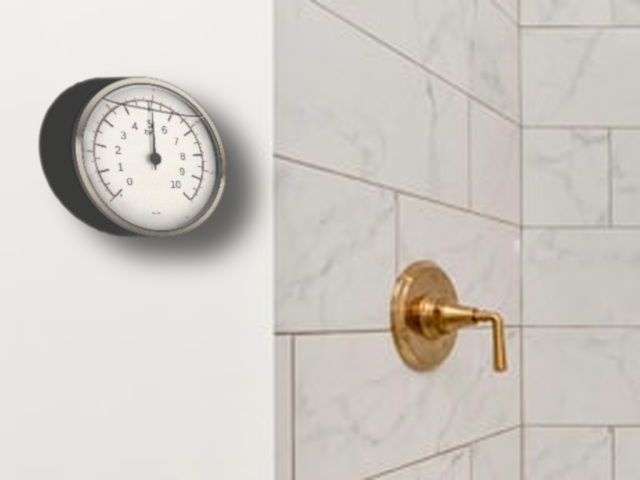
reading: 5 bar
